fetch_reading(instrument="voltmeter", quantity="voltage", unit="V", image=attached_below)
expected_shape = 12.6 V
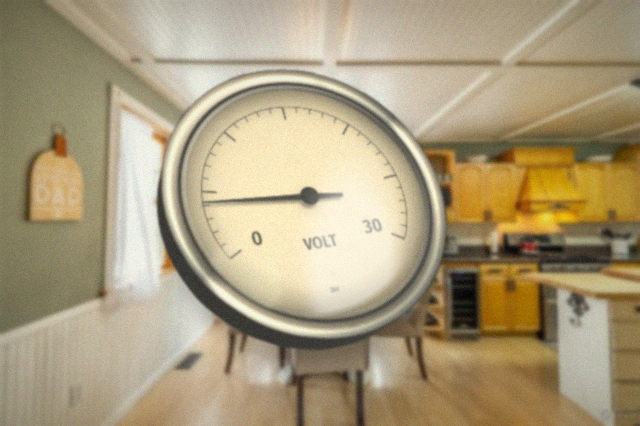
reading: 4 V
